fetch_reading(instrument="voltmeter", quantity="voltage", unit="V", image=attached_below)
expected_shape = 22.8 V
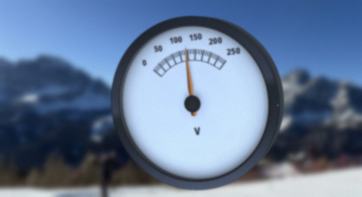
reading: 125 V
